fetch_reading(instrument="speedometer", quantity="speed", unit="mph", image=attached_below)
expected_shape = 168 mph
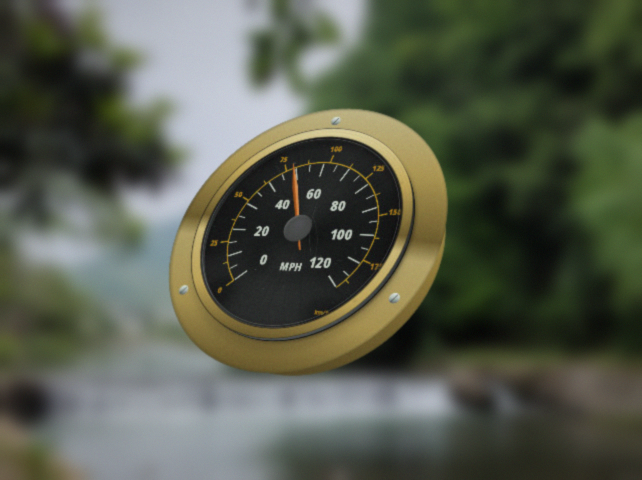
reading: 50 mph
